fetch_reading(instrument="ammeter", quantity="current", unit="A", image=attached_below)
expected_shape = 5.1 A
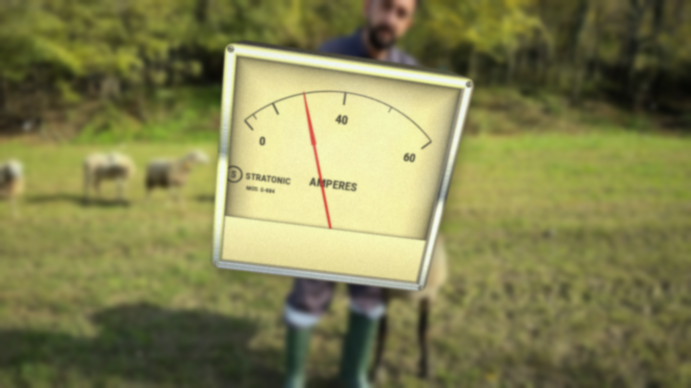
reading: 30 A
